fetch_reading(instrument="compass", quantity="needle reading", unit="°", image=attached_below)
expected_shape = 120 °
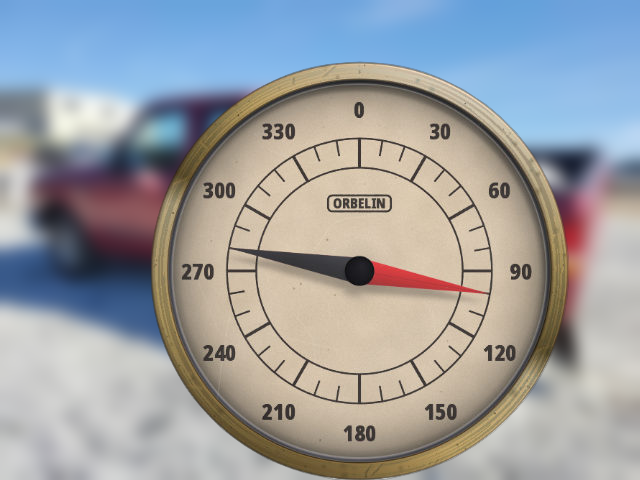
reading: 100 °
